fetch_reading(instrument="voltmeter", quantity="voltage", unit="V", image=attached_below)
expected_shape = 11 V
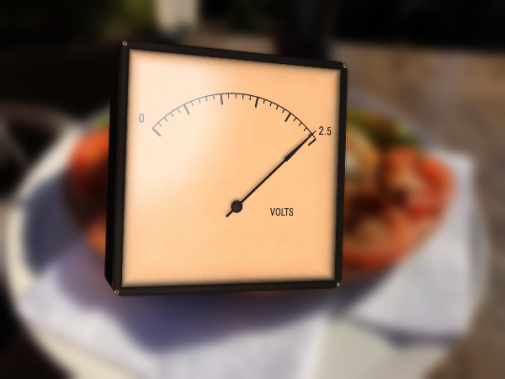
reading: 2.4 V
